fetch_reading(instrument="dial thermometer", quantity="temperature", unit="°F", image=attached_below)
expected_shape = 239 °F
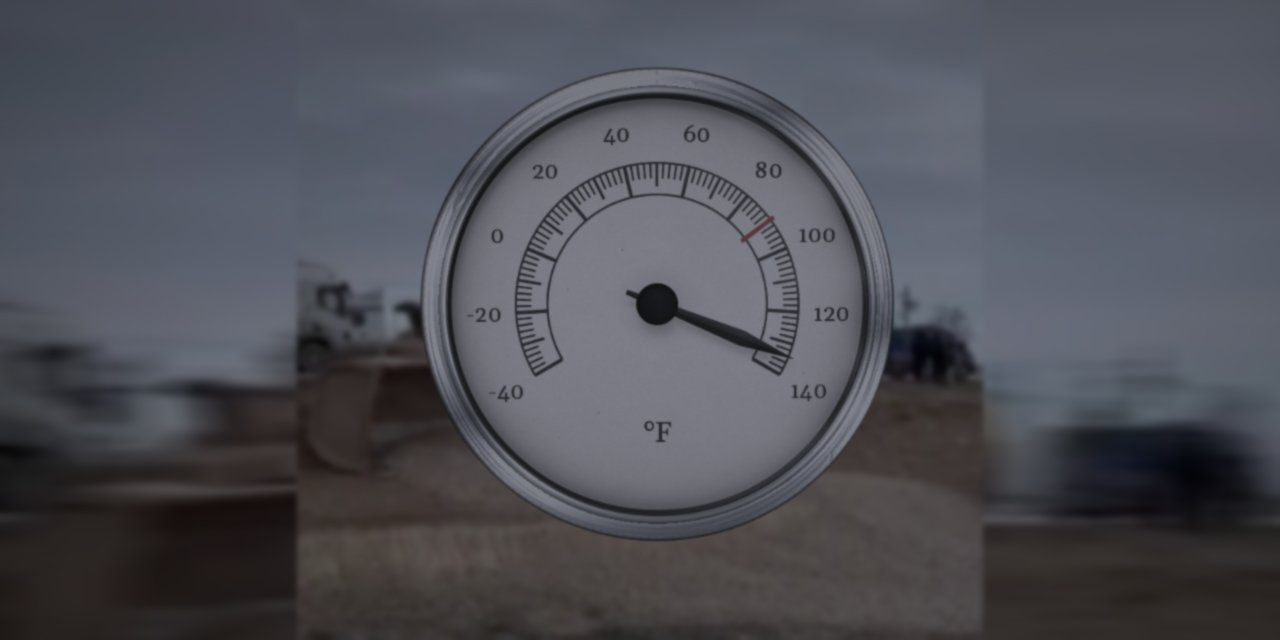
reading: 134 °F
